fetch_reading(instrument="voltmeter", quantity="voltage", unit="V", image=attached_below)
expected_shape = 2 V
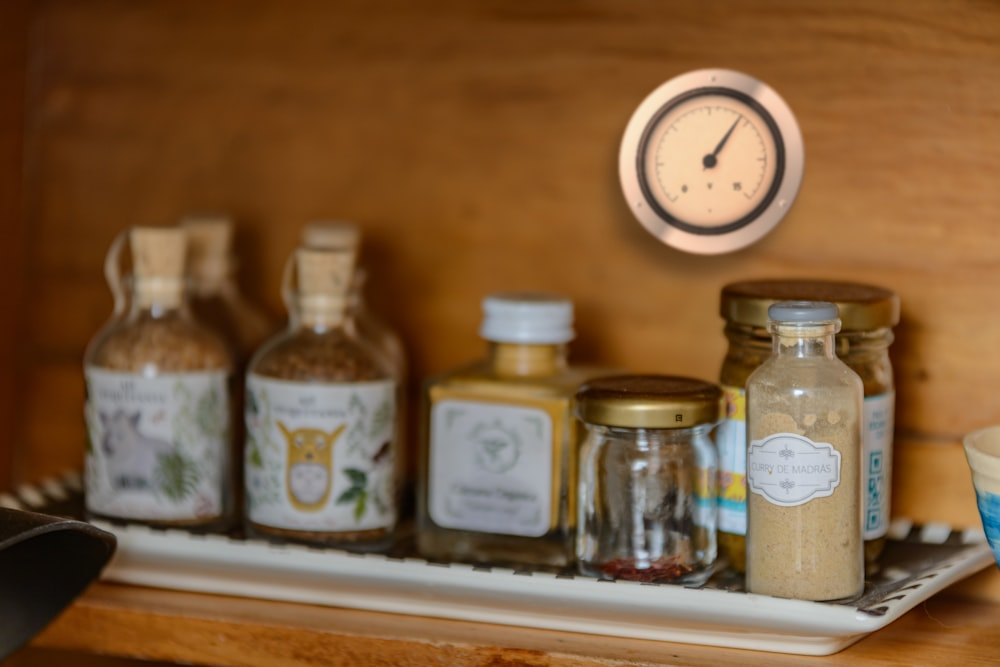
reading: 9.5 V
